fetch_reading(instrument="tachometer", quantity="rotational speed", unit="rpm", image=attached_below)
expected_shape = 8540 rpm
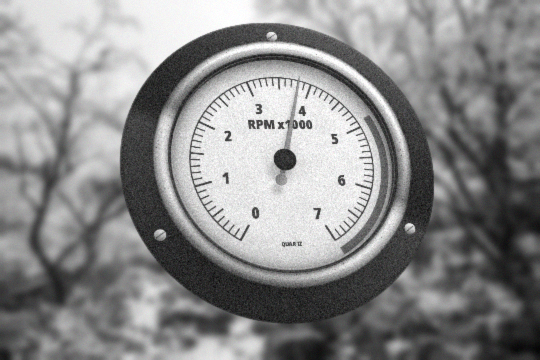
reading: 3800 rpm
